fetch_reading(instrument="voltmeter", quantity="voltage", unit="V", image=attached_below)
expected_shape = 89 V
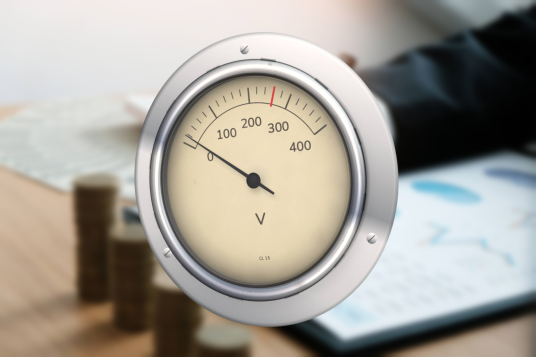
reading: 20 V
